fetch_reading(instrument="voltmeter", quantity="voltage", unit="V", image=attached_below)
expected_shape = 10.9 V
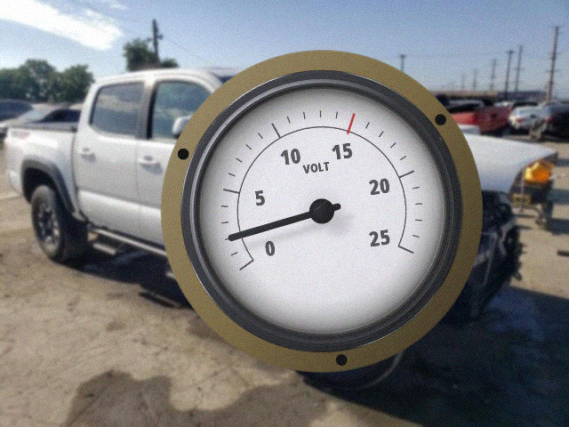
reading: 2 V
